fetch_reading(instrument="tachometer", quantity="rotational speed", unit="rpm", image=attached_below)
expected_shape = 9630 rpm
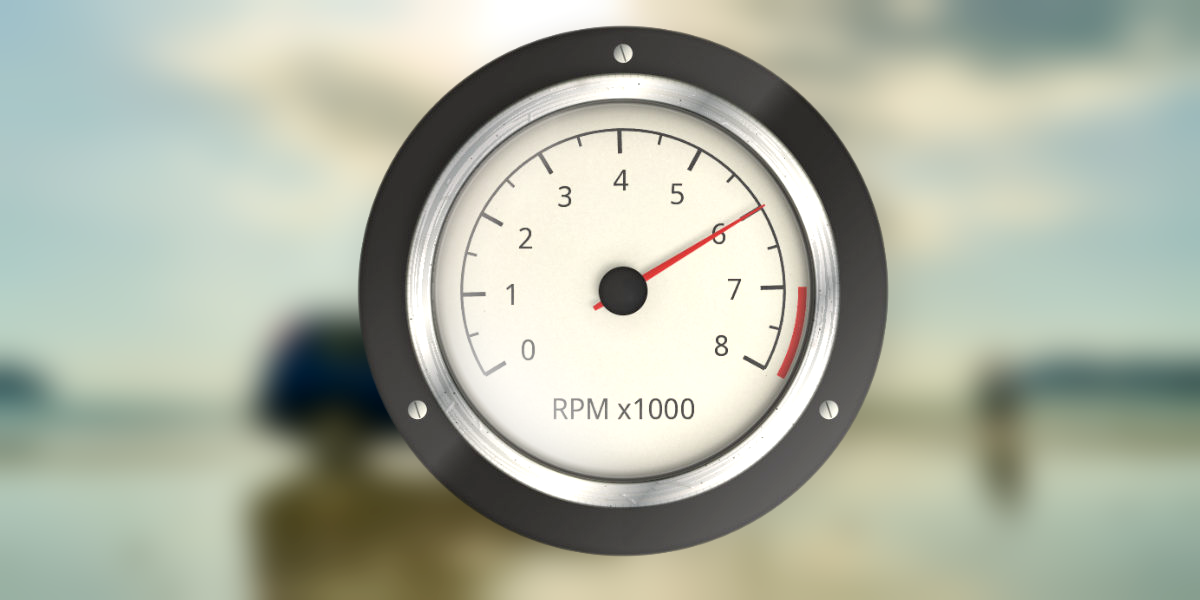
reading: 6000 rpm
